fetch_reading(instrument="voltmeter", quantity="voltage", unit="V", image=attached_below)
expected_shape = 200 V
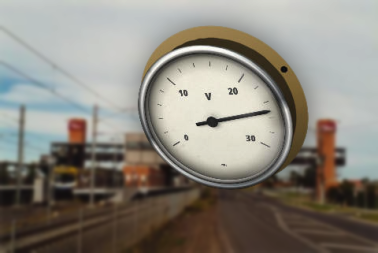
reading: 25 V
